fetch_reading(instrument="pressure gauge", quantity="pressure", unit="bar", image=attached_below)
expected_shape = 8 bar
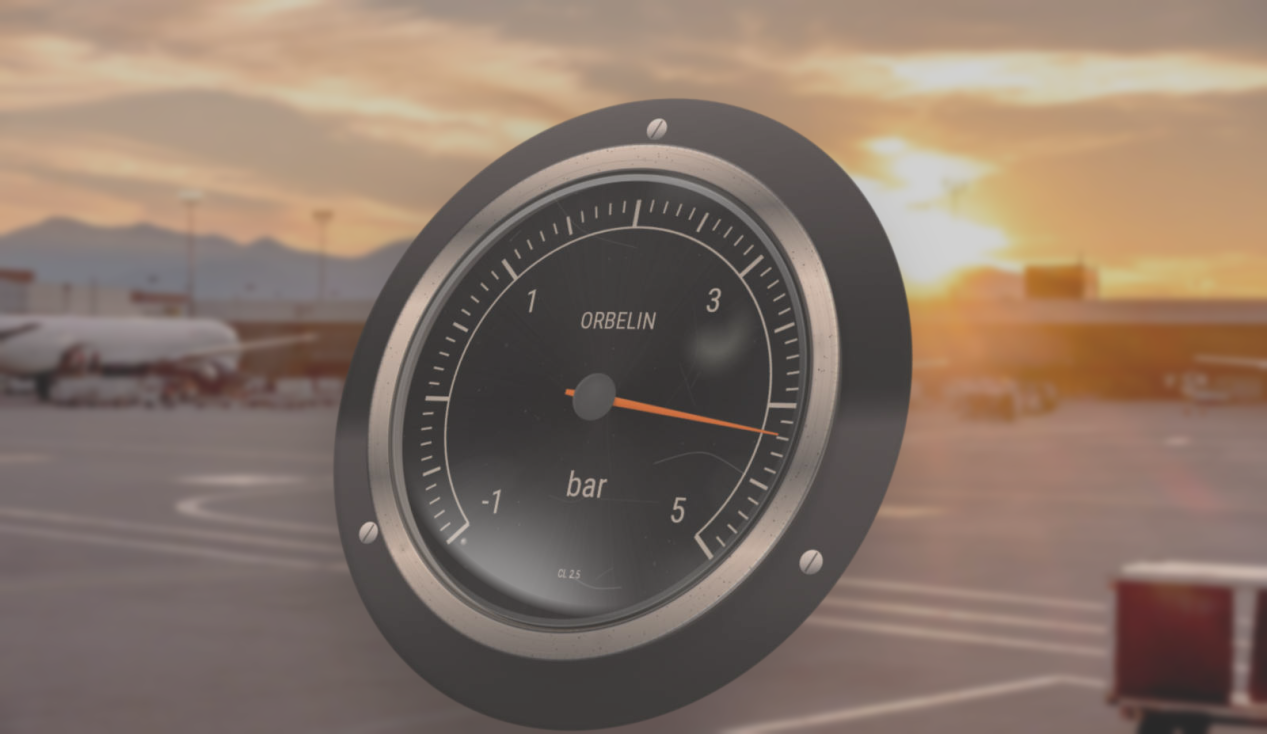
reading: 4.2 bar
